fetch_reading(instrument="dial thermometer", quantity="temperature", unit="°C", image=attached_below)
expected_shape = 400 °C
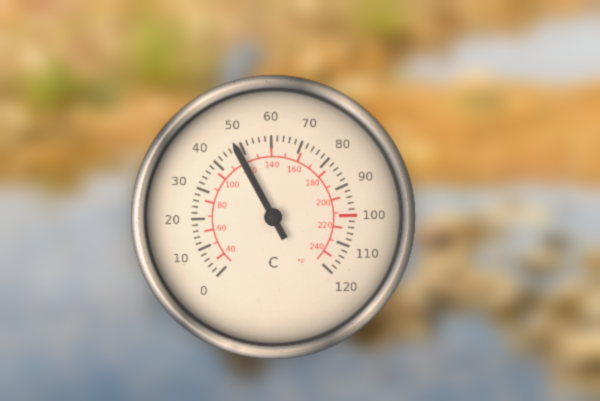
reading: 48 °C
